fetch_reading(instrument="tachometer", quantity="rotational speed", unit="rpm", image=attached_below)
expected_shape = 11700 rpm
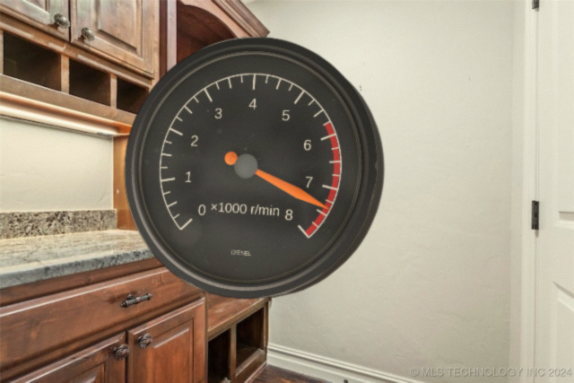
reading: 7375 rpm
